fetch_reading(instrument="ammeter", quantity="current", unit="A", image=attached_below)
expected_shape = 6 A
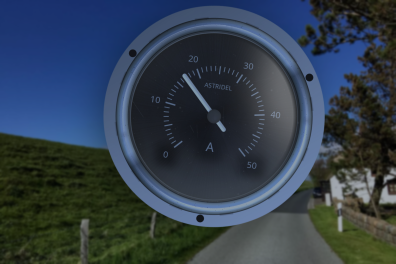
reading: 17 A
